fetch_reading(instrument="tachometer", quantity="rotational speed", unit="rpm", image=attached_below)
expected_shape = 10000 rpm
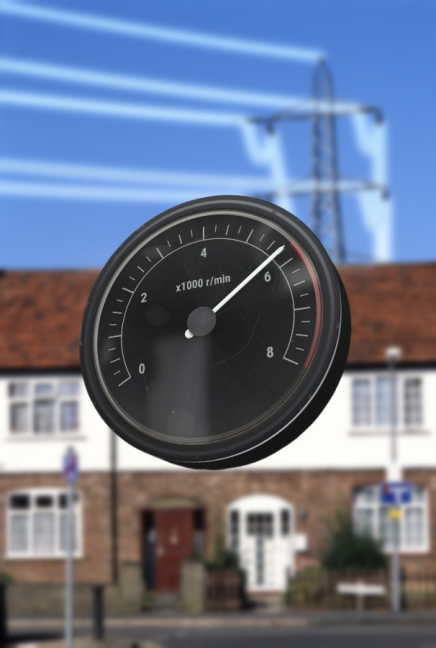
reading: 5750 rpm
